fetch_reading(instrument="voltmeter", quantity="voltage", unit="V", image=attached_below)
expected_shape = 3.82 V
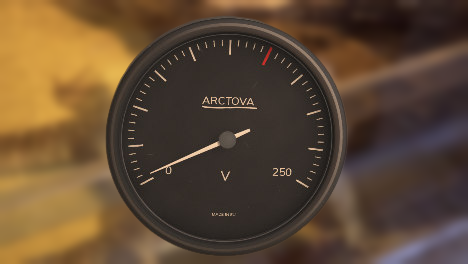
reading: 5 V
